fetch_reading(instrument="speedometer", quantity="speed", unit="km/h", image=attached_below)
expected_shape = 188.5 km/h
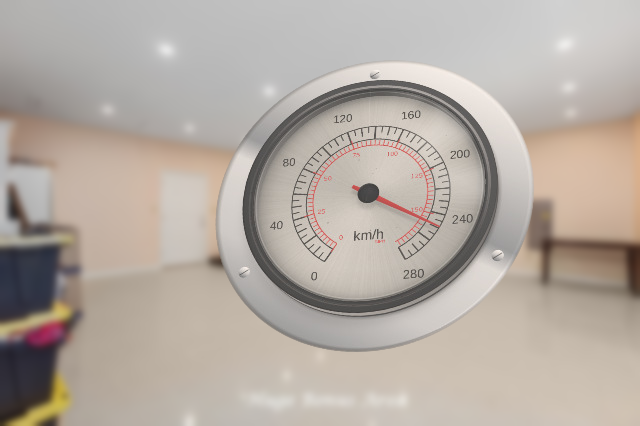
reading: 250 km/h
